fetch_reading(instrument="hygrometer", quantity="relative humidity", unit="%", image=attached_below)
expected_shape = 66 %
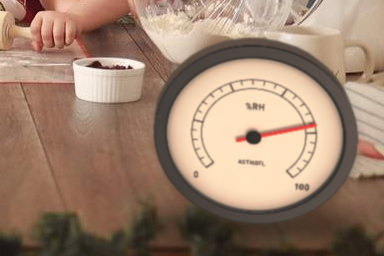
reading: 76 %
